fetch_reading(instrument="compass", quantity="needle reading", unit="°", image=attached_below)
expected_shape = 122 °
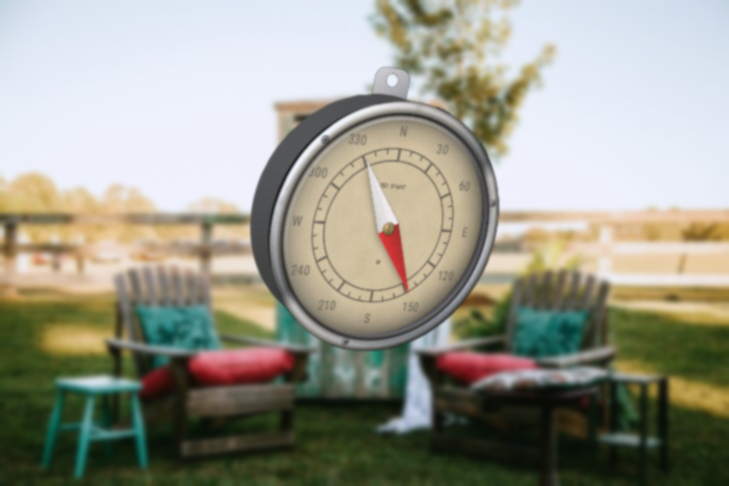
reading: 150 °
